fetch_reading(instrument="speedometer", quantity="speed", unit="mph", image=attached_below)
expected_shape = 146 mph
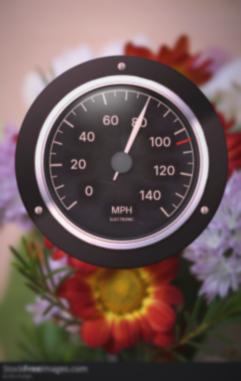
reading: 80 mph
